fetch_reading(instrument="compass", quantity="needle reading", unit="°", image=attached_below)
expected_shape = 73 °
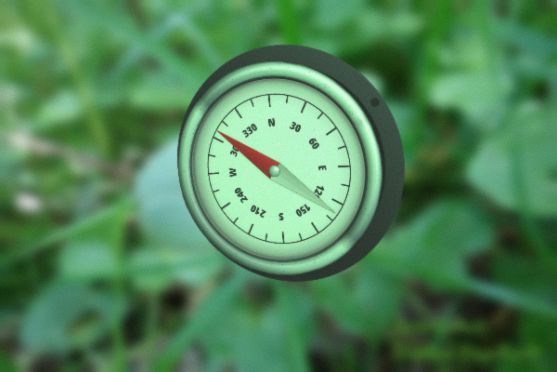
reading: 307.5 °
